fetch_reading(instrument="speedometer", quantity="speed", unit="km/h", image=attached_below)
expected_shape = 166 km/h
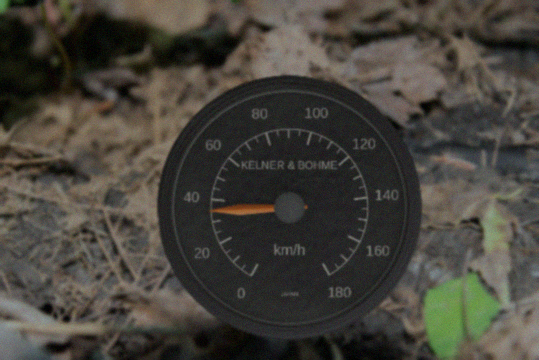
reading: 35 km/h
